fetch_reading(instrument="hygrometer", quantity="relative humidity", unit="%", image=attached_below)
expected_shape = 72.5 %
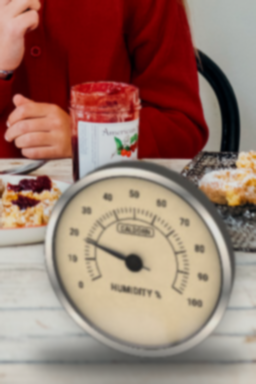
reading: 20 %
